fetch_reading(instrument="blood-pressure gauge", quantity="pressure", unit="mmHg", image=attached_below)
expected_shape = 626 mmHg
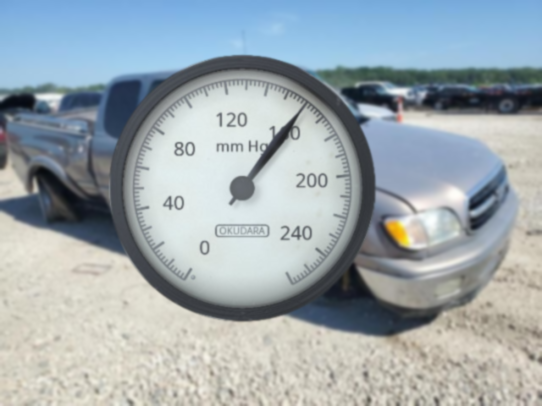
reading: 160 mmHg
